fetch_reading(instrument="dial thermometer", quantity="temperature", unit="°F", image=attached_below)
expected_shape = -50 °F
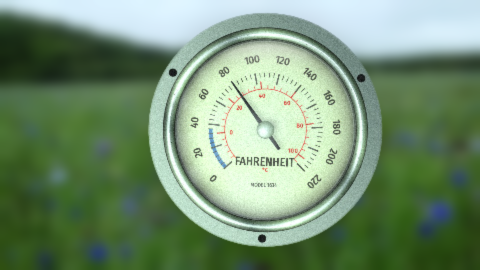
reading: 80 °F
